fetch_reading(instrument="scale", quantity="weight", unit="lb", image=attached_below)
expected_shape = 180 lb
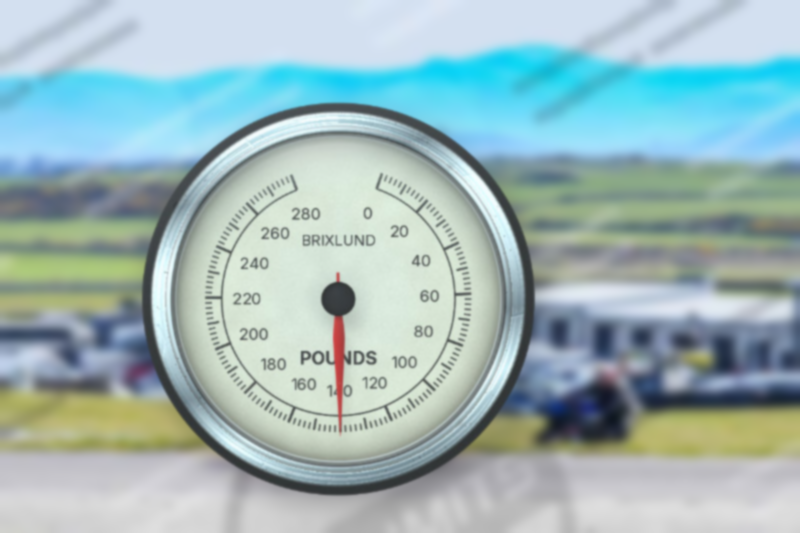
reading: 140 lb
